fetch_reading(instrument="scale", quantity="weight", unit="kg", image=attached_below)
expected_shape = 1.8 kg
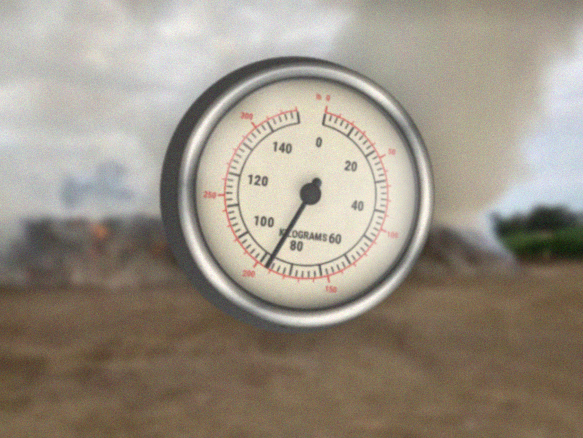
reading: 88 kg
